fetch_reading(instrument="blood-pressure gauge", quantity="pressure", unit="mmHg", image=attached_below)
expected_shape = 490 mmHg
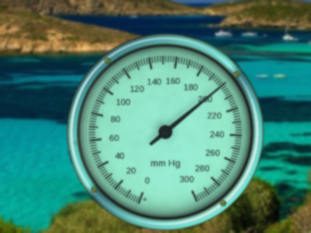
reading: 200 mmHg
